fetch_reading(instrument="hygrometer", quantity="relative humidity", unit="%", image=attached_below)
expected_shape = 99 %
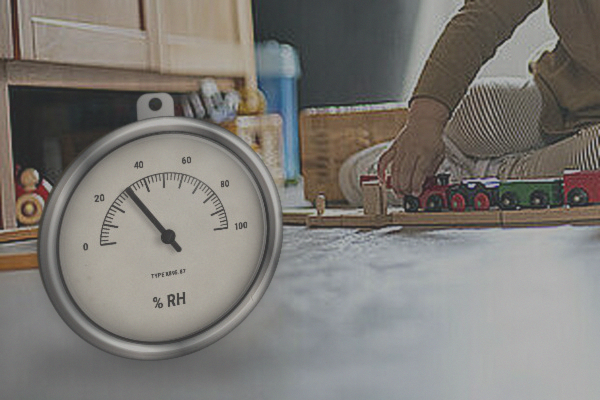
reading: 30 %
